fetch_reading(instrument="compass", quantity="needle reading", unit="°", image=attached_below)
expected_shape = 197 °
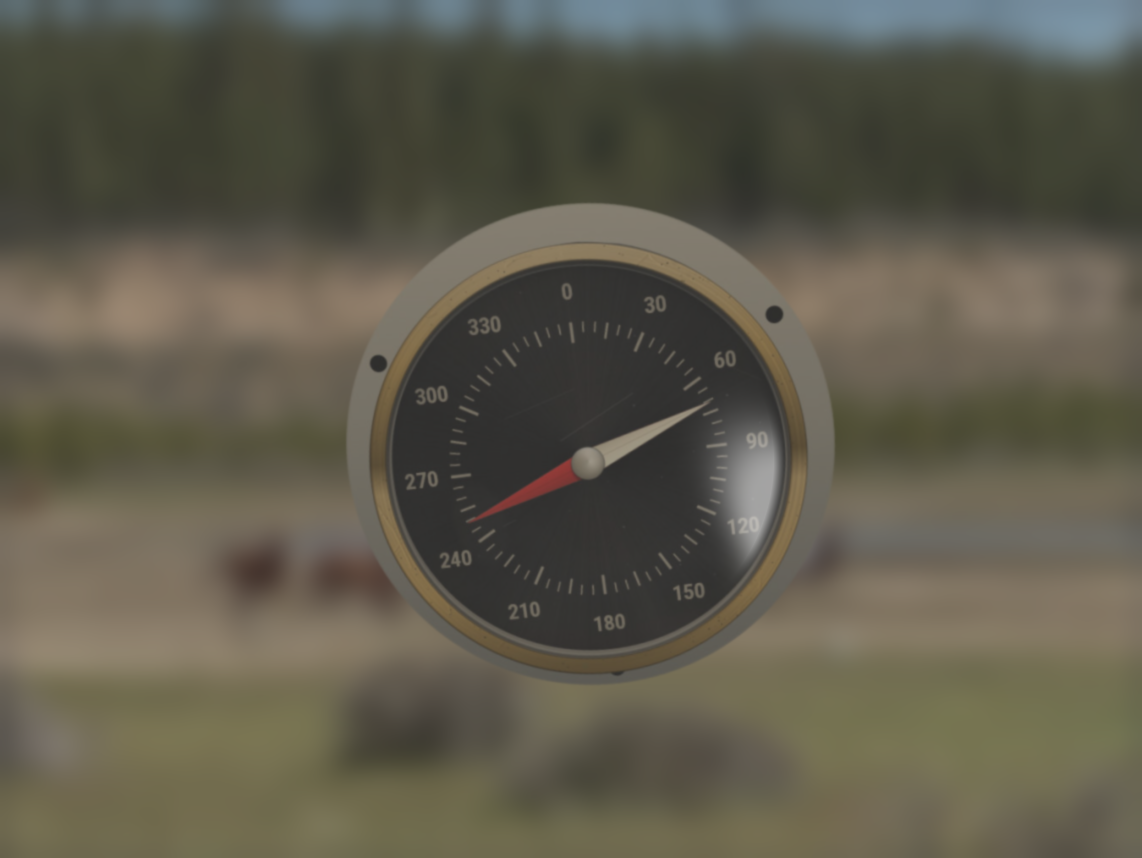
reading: 250 °
